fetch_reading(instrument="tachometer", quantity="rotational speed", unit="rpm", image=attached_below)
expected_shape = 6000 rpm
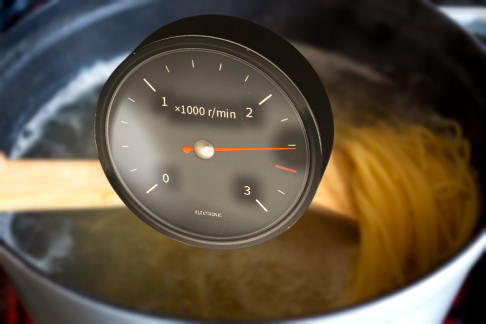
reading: 2400 rpm
